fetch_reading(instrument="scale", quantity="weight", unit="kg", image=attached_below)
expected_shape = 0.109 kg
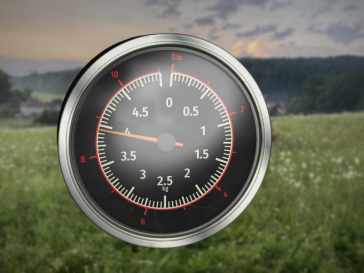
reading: 3.95 kg
